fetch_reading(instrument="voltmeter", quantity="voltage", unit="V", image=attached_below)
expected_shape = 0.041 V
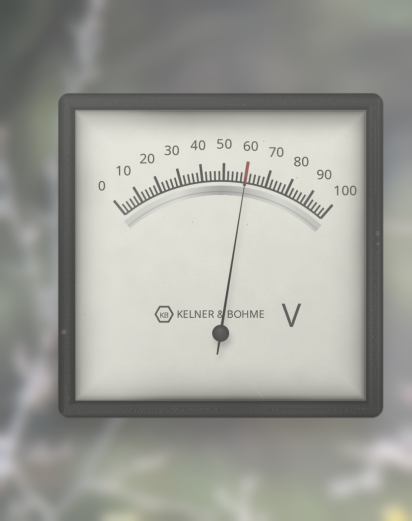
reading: 60 V
